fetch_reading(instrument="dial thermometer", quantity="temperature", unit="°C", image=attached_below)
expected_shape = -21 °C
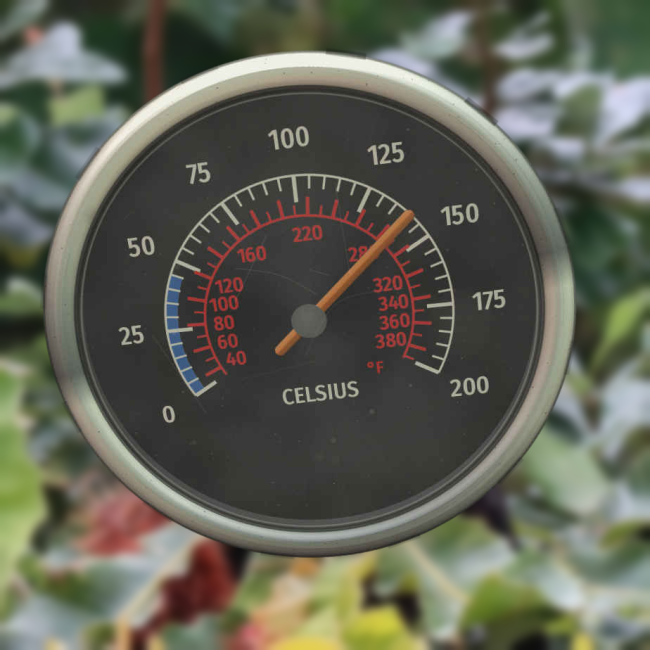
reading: 140 °C
